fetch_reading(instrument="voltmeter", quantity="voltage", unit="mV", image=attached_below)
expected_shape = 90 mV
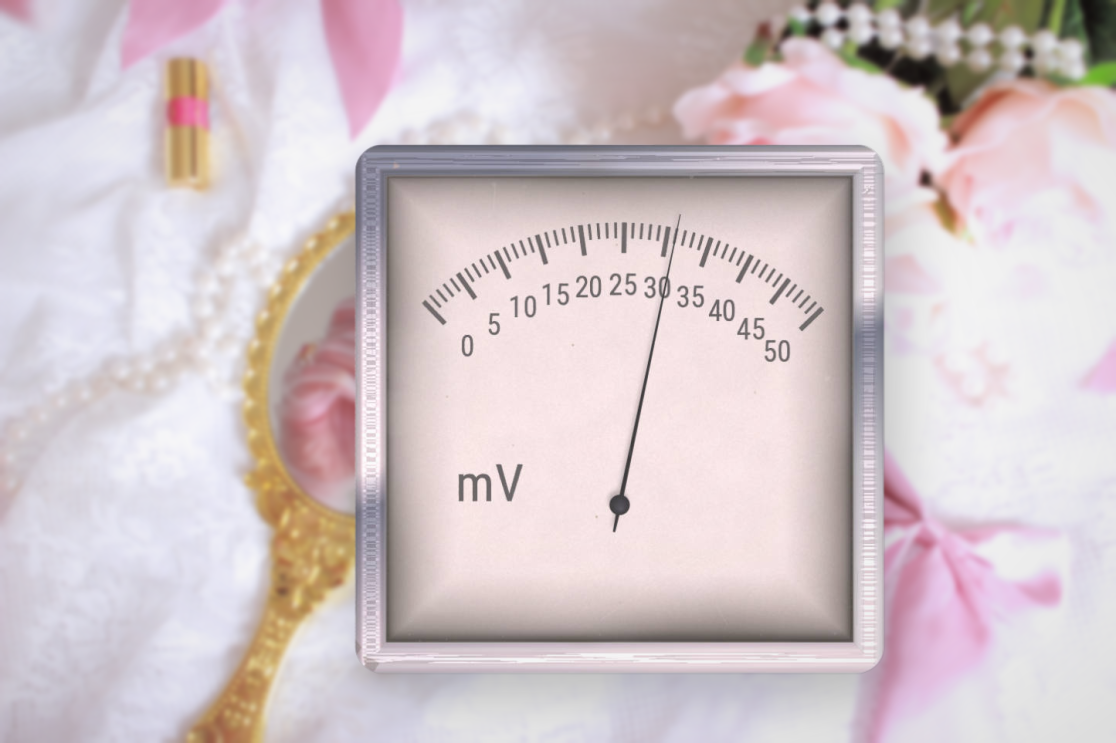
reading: 31 mV
